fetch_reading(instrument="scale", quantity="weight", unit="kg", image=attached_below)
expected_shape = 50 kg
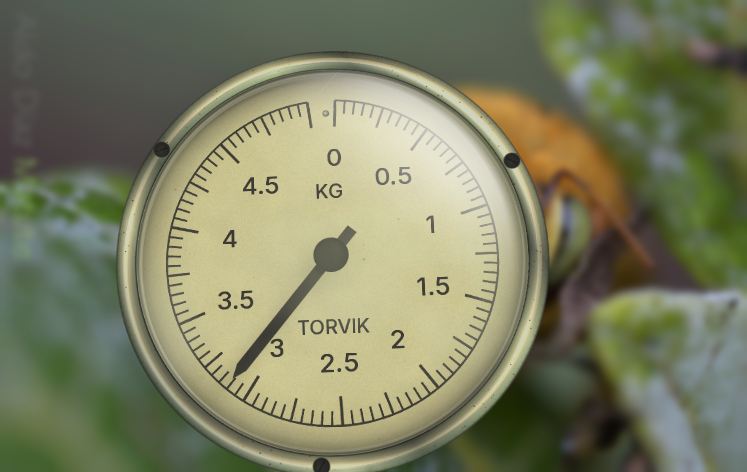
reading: 3.1 kg
